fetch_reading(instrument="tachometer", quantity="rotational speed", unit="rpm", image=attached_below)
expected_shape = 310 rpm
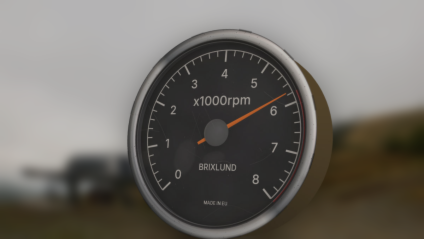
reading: 5800 rpm
